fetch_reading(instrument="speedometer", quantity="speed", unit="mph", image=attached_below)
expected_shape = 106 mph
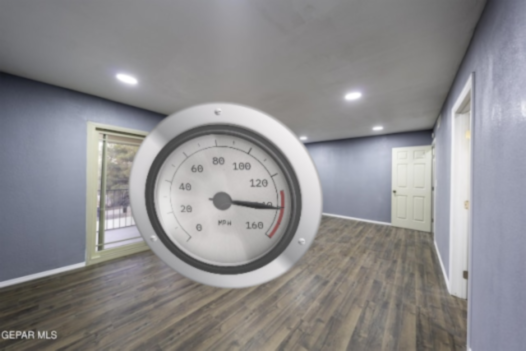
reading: 140 mph
